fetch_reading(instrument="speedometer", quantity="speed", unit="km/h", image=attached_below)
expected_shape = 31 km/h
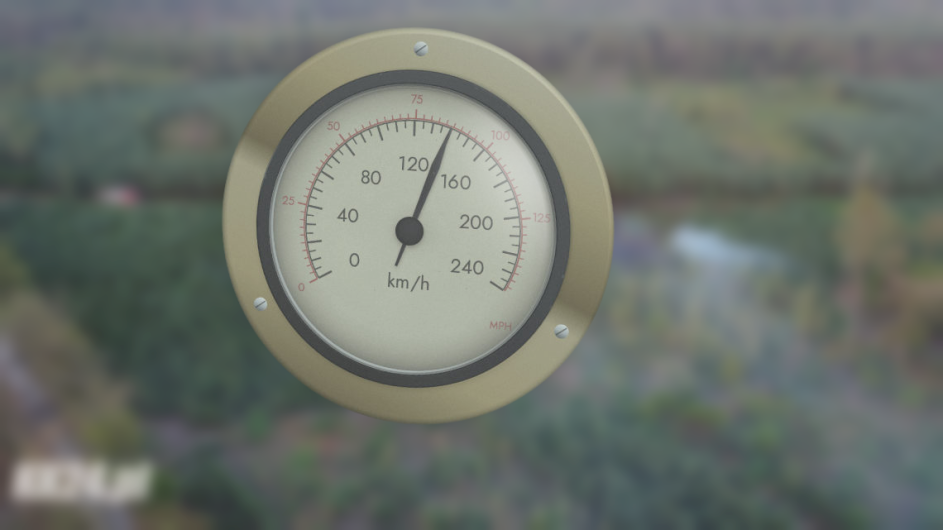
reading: 140 km/h
